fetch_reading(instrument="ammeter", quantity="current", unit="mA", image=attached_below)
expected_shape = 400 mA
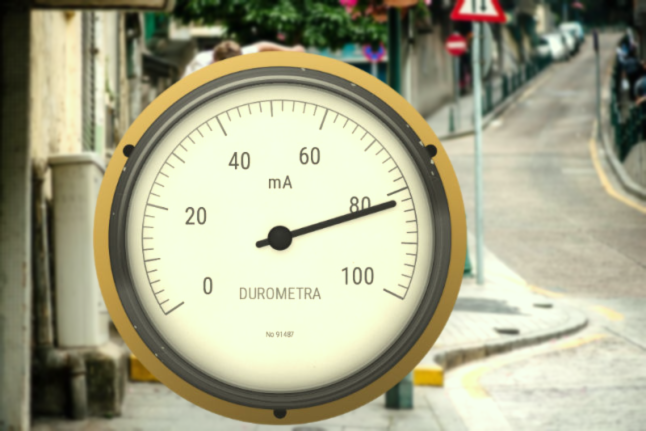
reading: 82 mA
